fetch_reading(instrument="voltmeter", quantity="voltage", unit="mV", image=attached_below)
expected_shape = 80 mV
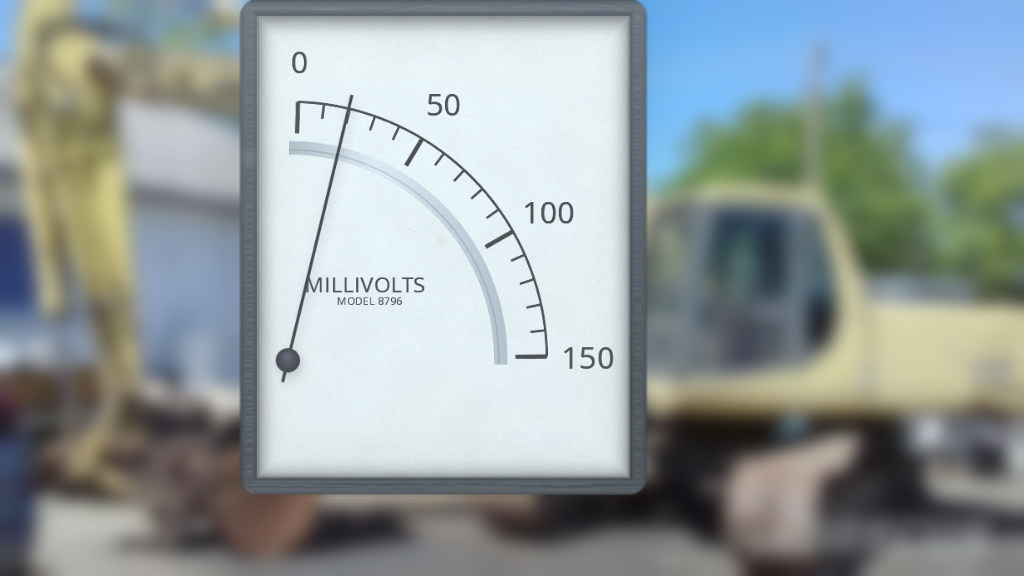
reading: 20 mV
